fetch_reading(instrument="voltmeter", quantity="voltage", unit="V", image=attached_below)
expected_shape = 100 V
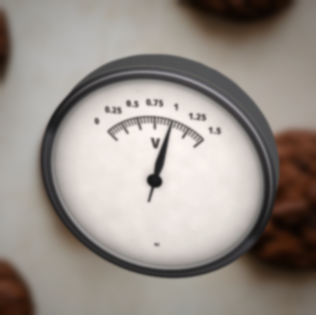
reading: 1 V
